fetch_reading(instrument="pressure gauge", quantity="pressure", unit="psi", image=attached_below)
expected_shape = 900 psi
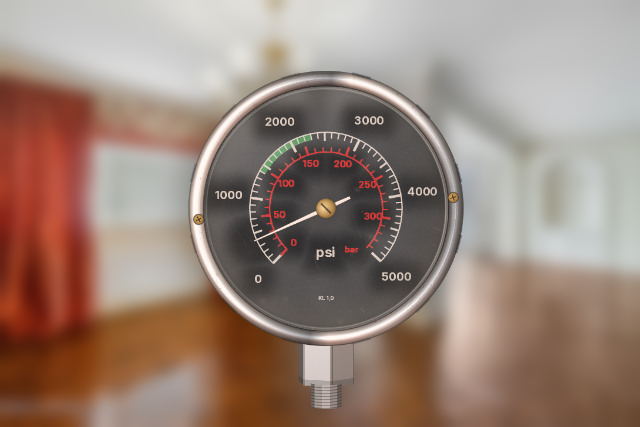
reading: 400 psi
